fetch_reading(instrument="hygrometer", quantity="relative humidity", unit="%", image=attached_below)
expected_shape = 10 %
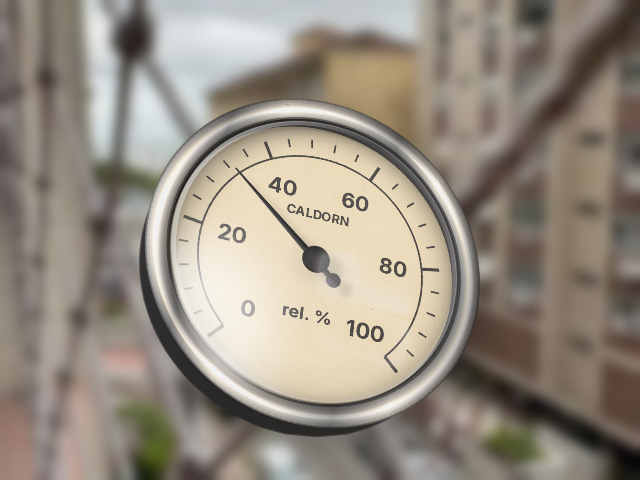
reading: 32 %
